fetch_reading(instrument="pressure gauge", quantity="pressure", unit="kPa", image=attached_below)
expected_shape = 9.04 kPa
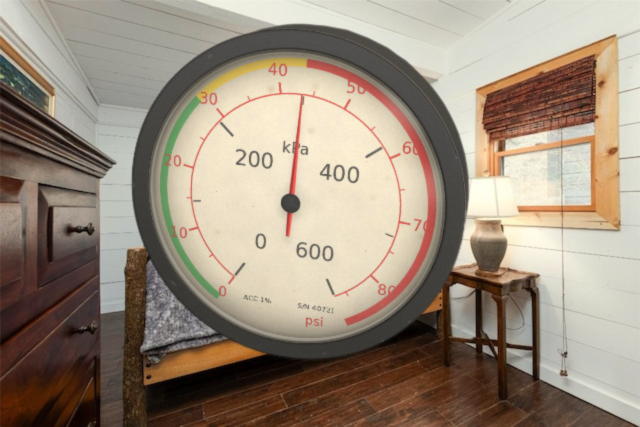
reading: 300 kPa
